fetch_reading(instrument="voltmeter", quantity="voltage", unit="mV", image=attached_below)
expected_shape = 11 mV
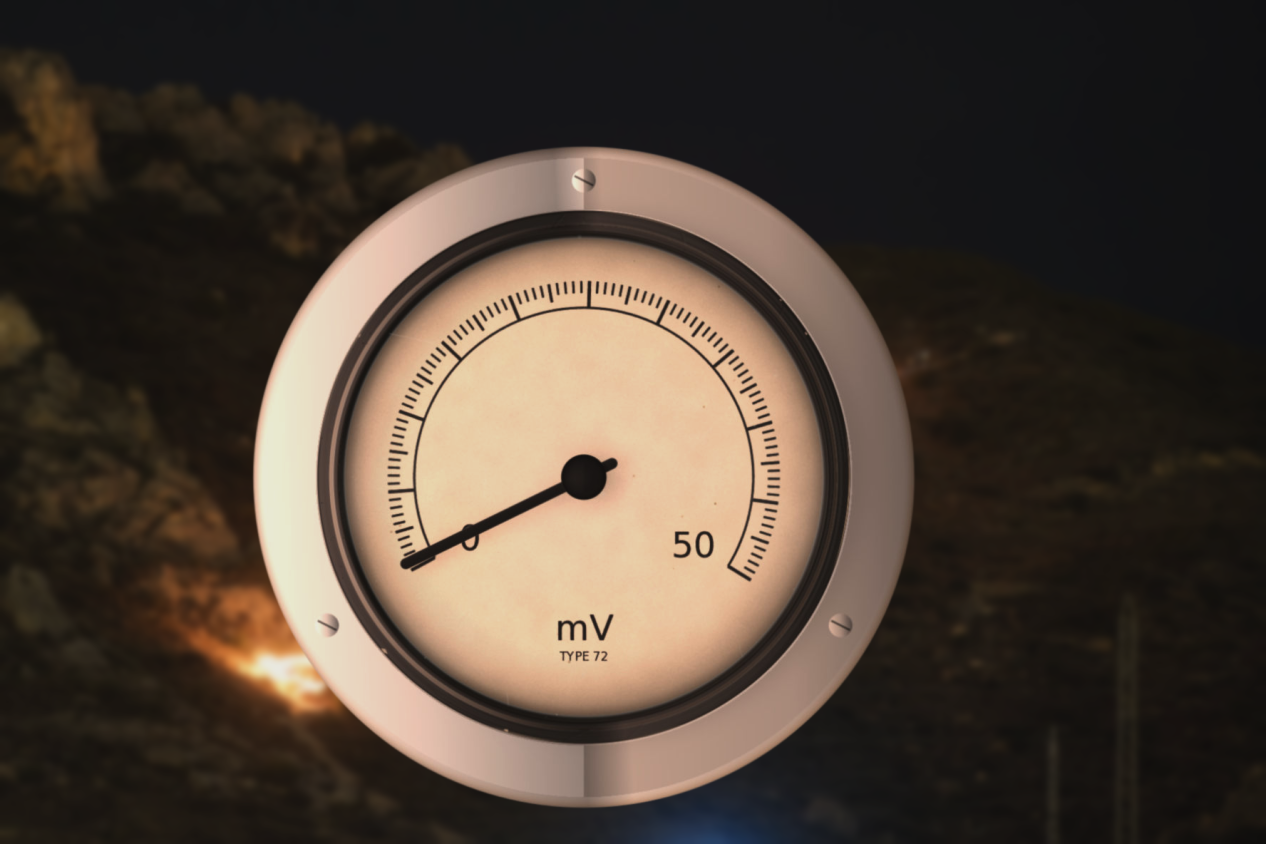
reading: 0.5 mV
